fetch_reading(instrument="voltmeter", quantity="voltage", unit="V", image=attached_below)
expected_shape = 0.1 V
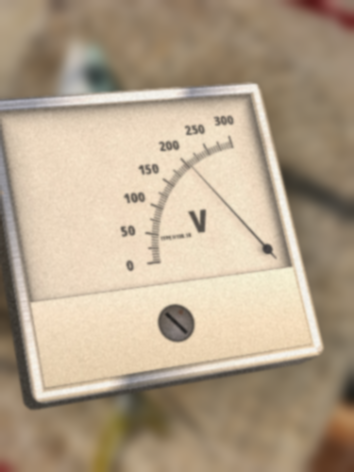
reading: 200 V
